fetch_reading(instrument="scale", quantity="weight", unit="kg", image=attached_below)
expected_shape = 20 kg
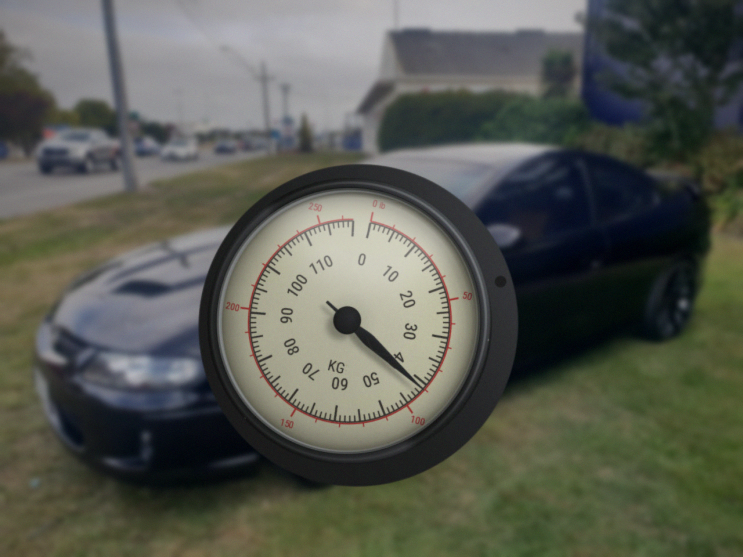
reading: 41 kg
